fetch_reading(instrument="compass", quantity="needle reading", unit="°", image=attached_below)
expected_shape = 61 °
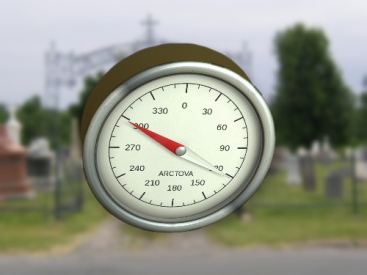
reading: 300 °
